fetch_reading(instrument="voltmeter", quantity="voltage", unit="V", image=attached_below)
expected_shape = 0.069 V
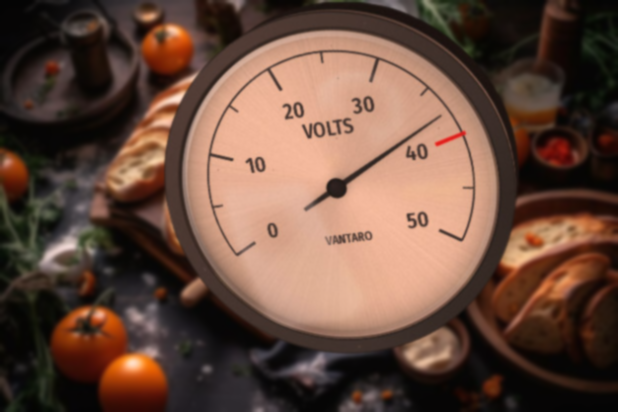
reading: 37.5 V
